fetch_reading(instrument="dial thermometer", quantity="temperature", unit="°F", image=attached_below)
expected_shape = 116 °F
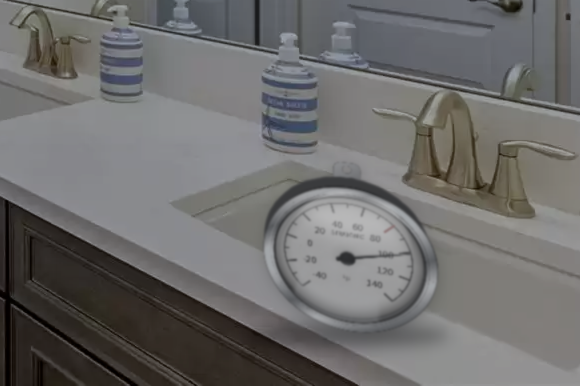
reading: 100 °F
